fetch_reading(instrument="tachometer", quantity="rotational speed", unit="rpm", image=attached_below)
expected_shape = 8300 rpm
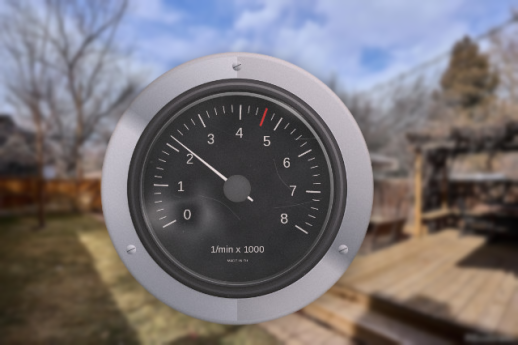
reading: 2200 rpm
